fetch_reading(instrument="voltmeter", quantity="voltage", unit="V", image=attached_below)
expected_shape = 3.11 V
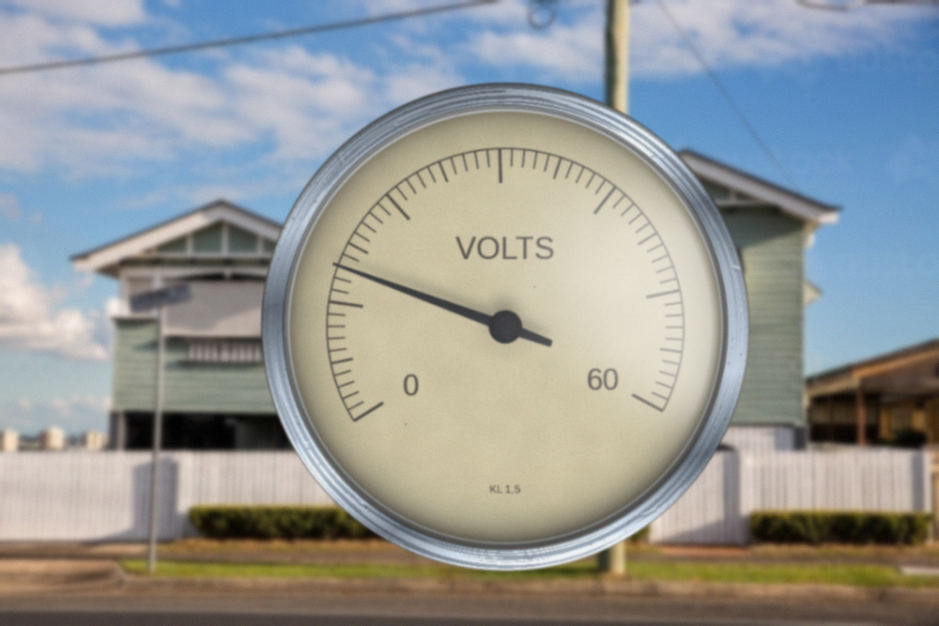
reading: 13 V
